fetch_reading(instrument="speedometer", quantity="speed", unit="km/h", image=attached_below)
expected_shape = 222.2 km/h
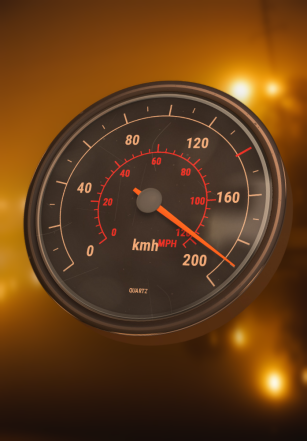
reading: 190 km/h
